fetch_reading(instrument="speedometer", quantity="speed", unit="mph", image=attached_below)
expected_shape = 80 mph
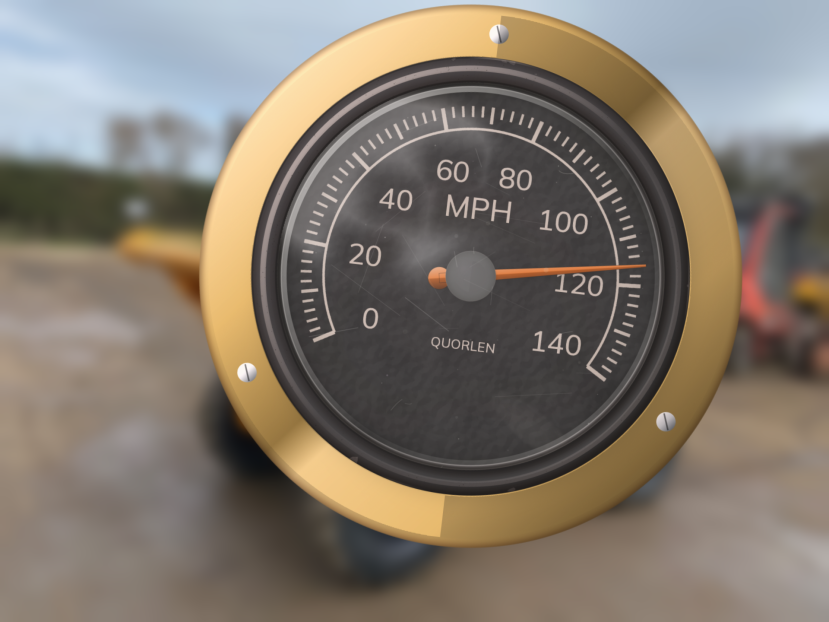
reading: 116 mph
